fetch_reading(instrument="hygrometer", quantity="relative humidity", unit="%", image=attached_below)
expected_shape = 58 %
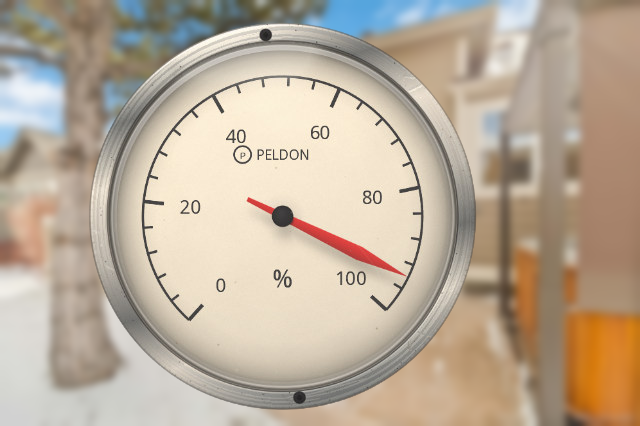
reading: 94 %
